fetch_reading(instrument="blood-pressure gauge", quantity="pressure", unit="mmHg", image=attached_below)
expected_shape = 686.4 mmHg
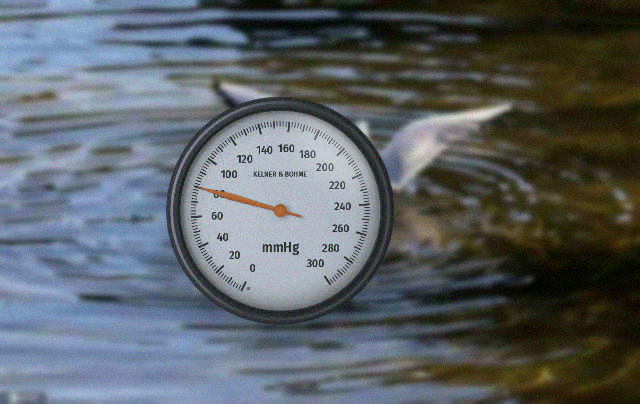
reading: 80 mmHg
